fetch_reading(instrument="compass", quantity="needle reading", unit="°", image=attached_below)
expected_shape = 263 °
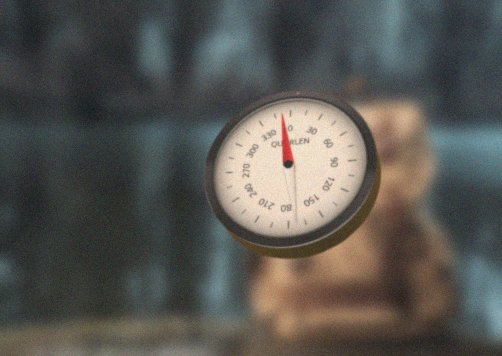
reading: 352.5 °
